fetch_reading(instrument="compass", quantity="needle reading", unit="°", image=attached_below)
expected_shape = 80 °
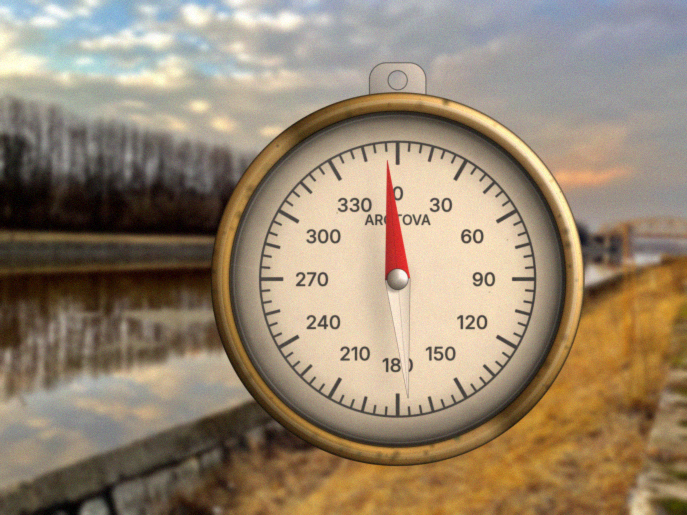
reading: 355 °
